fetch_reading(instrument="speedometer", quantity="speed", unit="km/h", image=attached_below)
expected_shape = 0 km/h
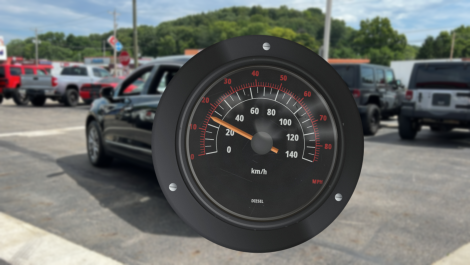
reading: 25 km/h
